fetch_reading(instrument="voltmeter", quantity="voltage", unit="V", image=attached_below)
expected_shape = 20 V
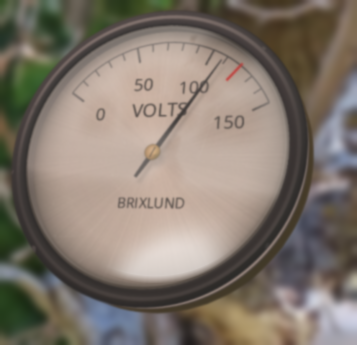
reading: 110 V
